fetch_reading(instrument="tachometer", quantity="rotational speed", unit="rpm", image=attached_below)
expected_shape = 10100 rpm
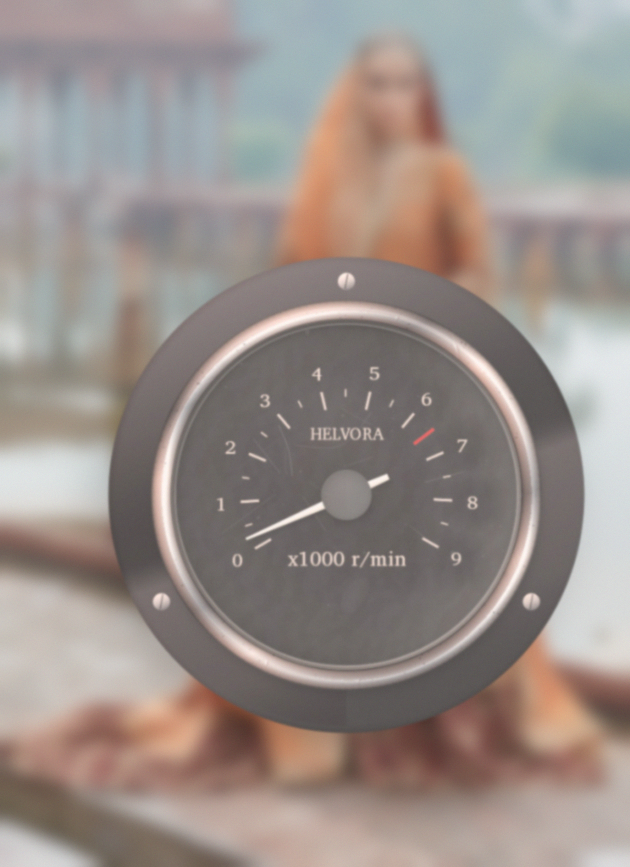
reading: 250 rpm
